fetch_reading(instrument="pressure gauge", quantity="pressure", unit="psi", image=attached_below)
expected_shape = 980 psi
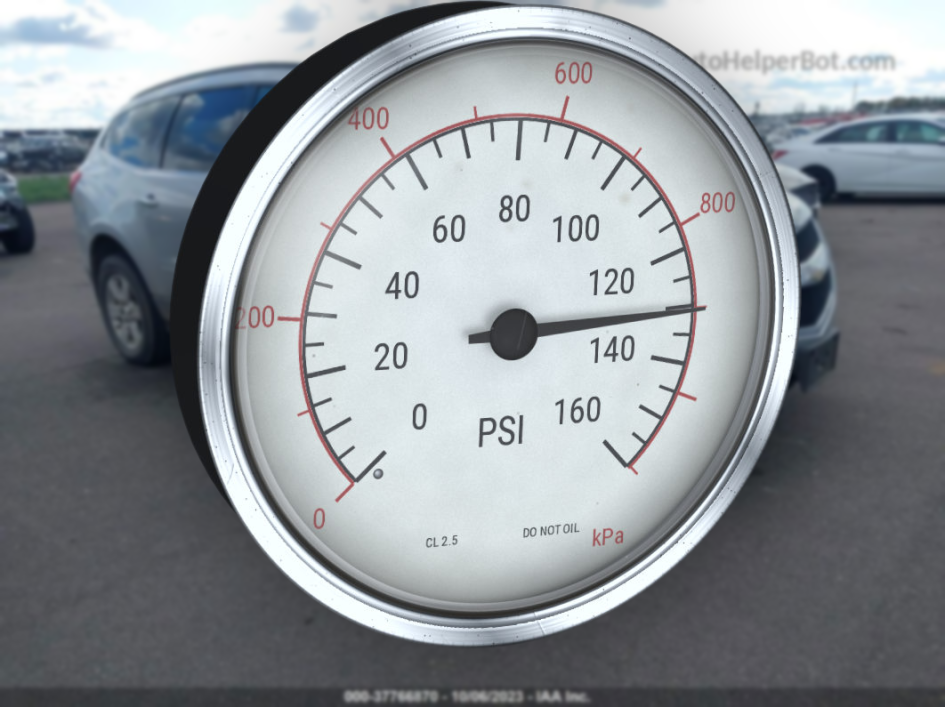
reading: 130 psi
